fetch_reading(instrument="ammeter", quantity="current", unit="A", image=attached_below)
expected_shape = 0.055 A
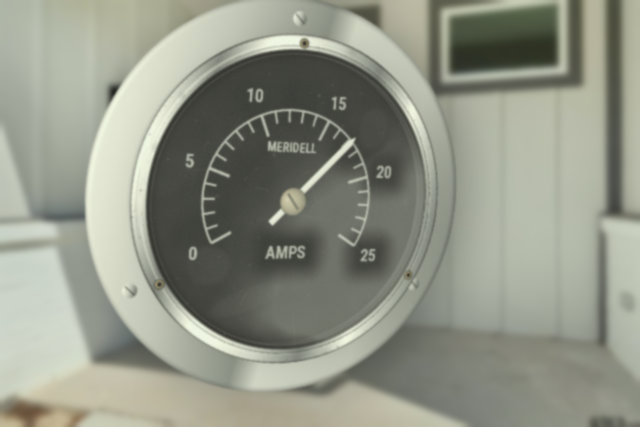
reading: 17 A
